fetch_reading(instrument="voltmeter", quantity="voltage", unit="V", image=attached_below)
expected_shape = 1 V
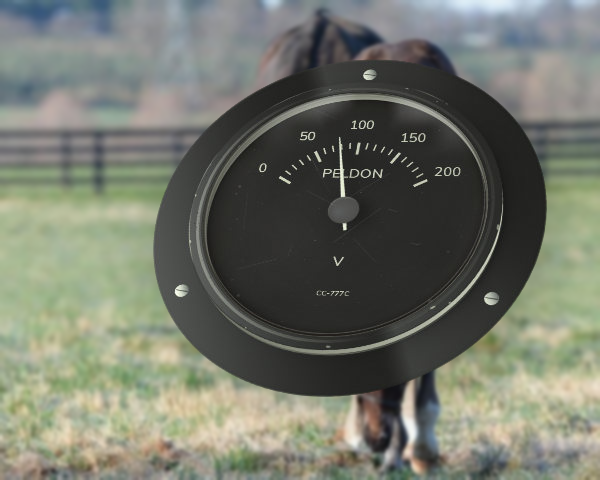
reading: 80 V
